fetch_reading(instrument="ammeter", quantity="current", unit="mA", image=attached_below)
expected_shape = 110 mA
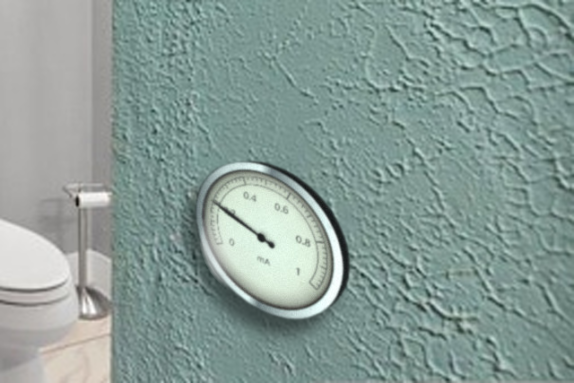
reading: 0.2 mA
